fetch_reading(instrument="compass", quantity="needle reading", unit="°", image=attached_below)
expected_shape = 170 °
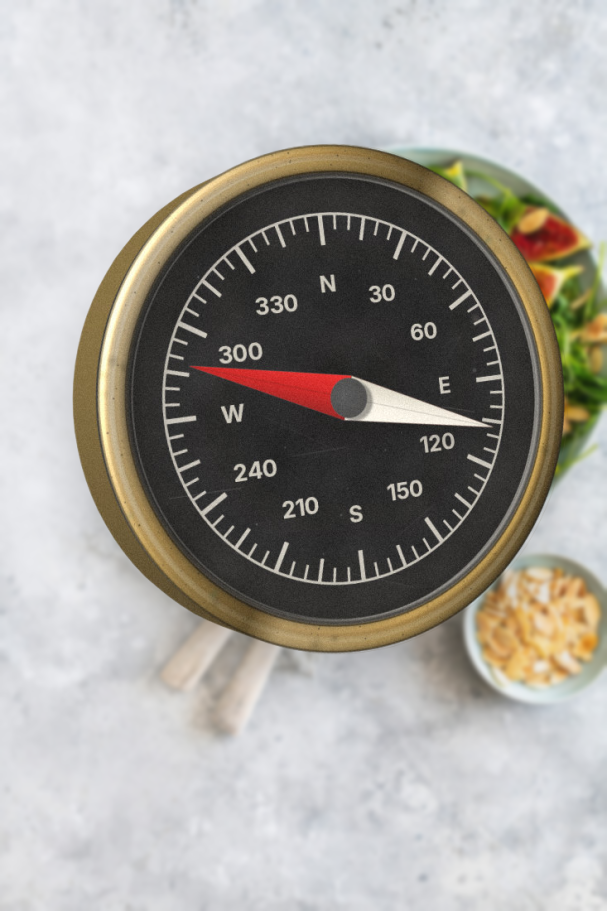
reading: 287.5 °
